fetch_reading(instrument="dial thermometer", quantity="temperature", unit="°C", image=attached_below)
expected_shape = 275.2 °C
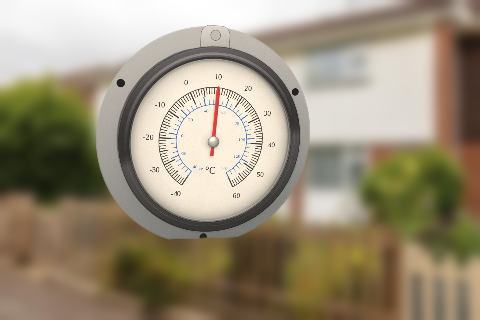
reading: 10 °C
